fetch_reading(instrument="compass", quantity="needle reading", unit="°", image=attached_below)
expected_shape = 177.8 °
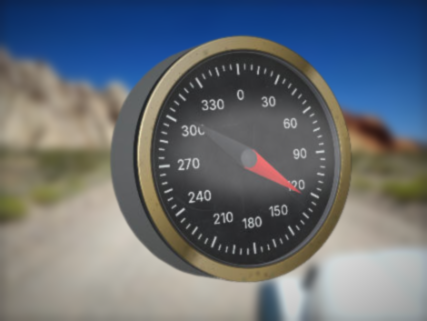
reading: 125 °
